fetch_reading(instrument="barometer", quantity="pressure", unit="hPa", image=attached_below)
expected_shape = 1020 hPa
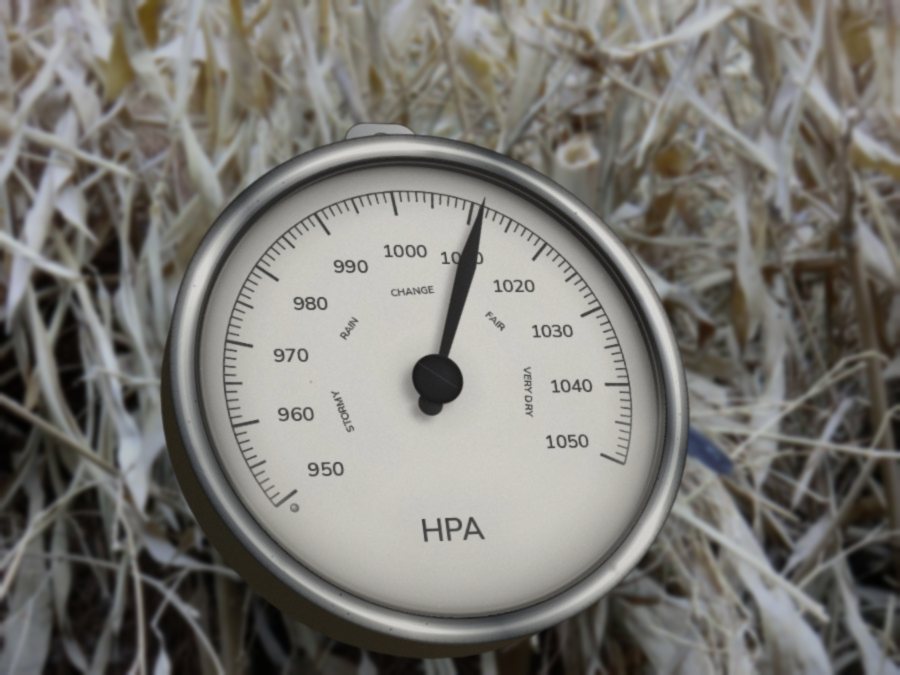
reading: 1011 hPa
